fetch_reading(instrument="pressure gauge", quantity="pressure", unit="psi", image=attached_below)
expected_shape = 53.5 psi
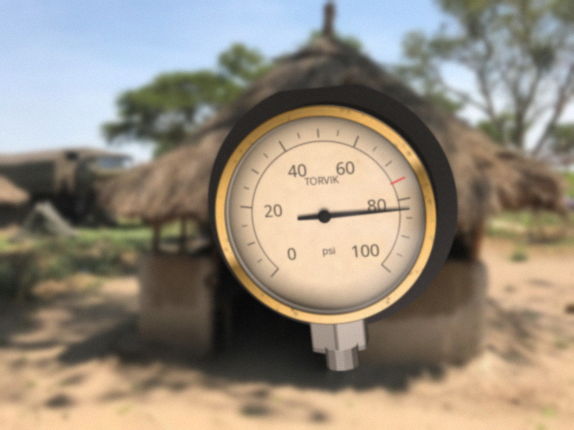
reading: 82.5 psi
